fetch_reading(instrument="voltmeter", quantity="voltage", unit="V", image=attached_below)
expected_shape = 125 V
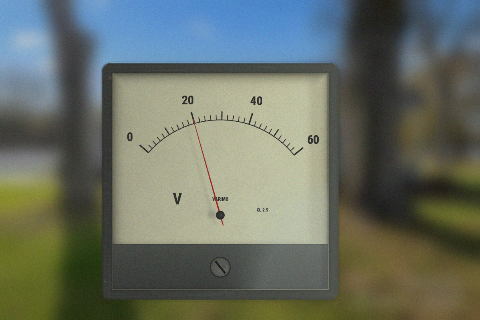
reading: 20 V
